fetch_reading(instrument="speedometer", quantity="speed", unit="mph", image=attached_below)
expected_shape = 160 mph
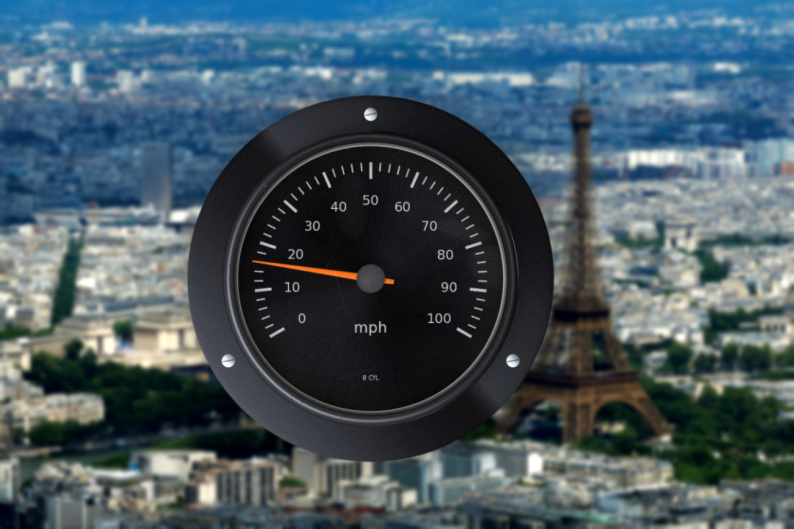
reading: 16 mph
